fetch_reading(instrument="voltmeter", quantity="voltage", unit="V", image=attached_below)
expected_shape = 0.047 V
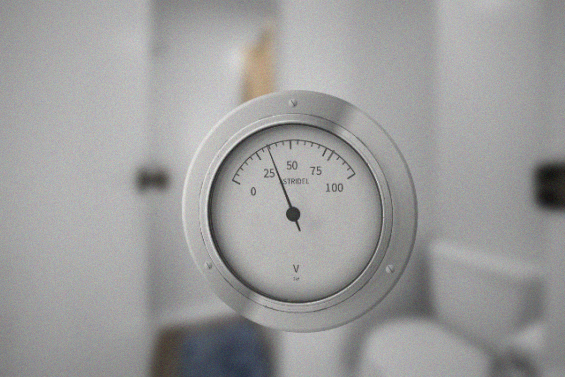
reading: 35 V
